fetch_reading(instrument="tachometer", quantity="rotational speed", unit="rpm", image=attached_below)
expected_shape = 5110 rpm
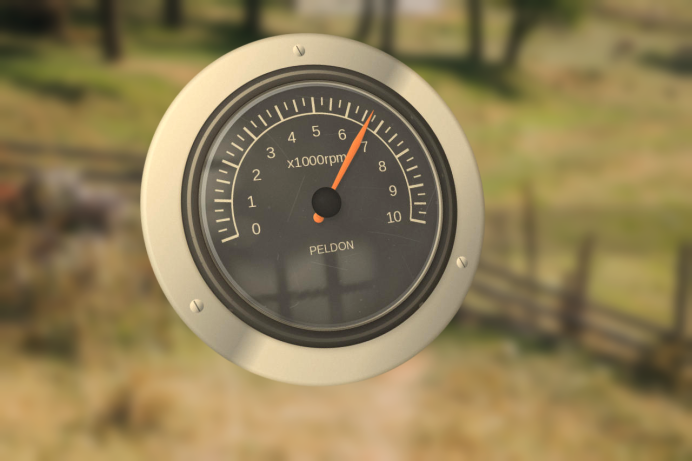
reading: 6625 rpm
